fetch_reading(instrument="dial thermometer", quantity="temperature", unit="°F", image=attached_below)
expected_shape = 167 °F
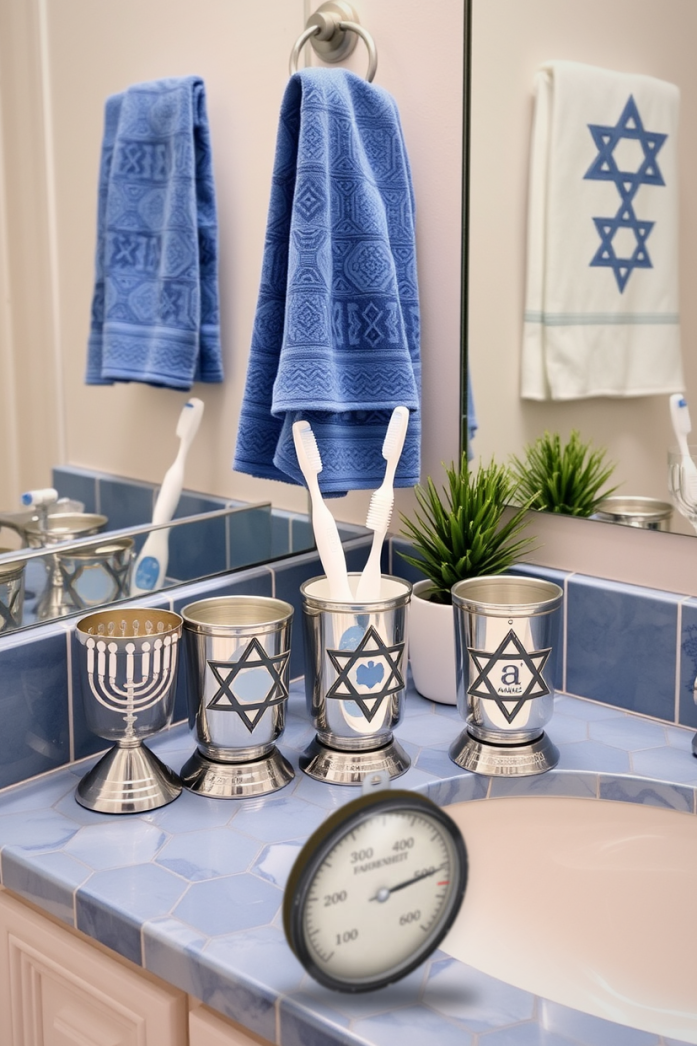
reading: 500 °F
